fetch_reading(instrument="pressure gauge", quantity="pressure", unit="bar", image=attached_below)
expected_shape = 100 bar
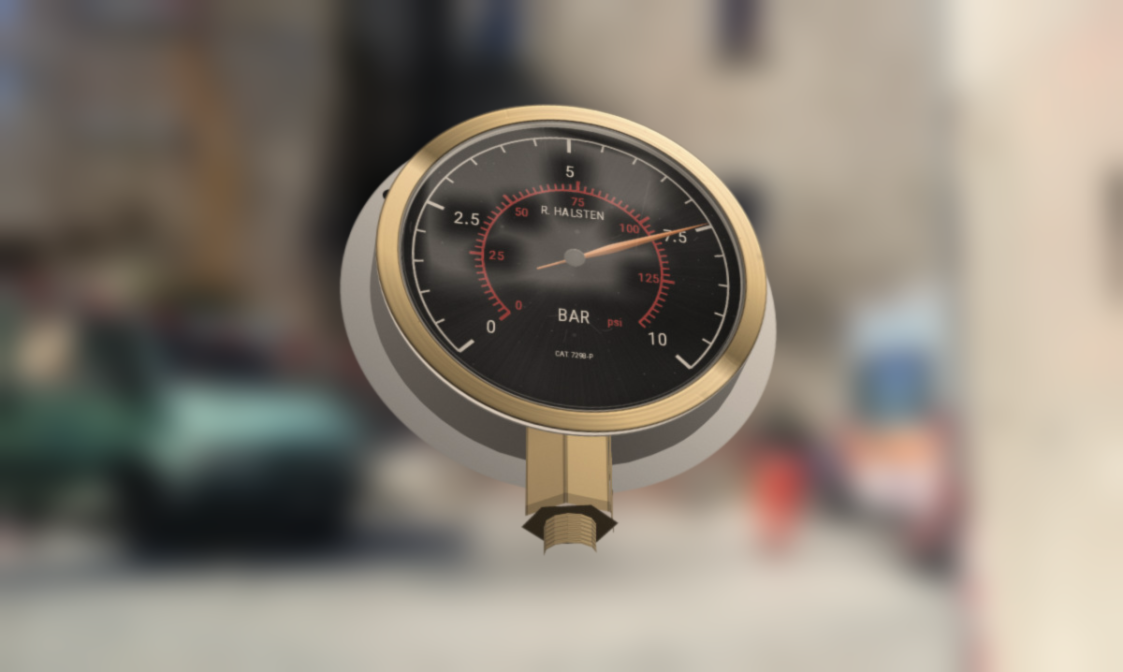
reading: 7.5 bar
